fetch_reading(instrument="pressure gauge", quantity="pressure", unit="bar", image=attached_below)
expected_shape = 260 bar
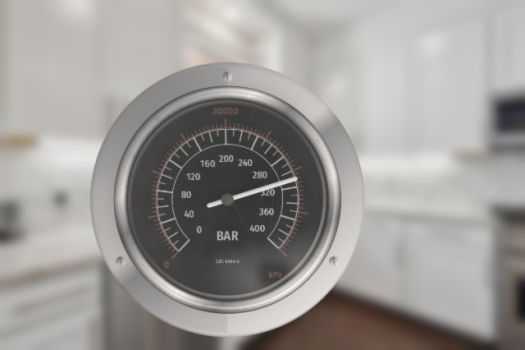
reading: 310 bar
